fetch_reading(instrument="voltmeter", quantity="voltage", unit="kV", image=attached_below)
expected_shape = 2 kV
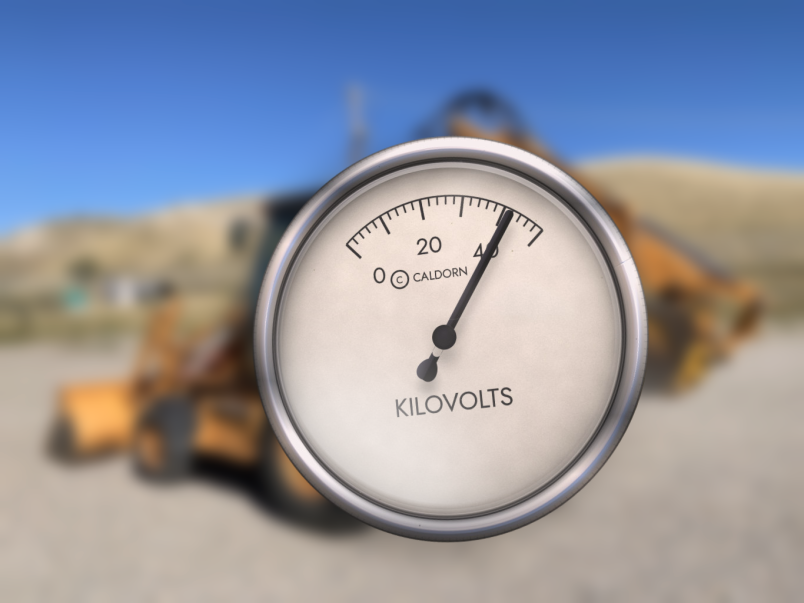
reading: 42 kV
